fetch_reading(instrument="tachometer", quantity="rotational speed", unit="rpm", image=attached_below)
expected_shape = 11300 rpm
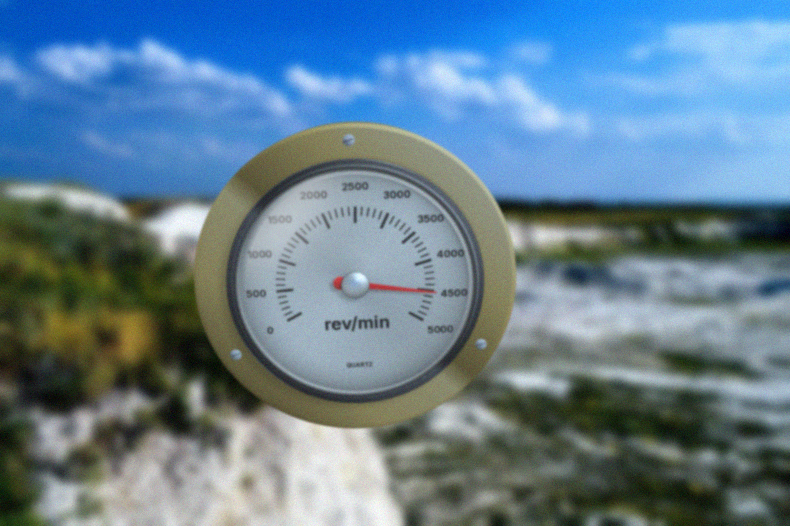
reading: 4500 rpm
